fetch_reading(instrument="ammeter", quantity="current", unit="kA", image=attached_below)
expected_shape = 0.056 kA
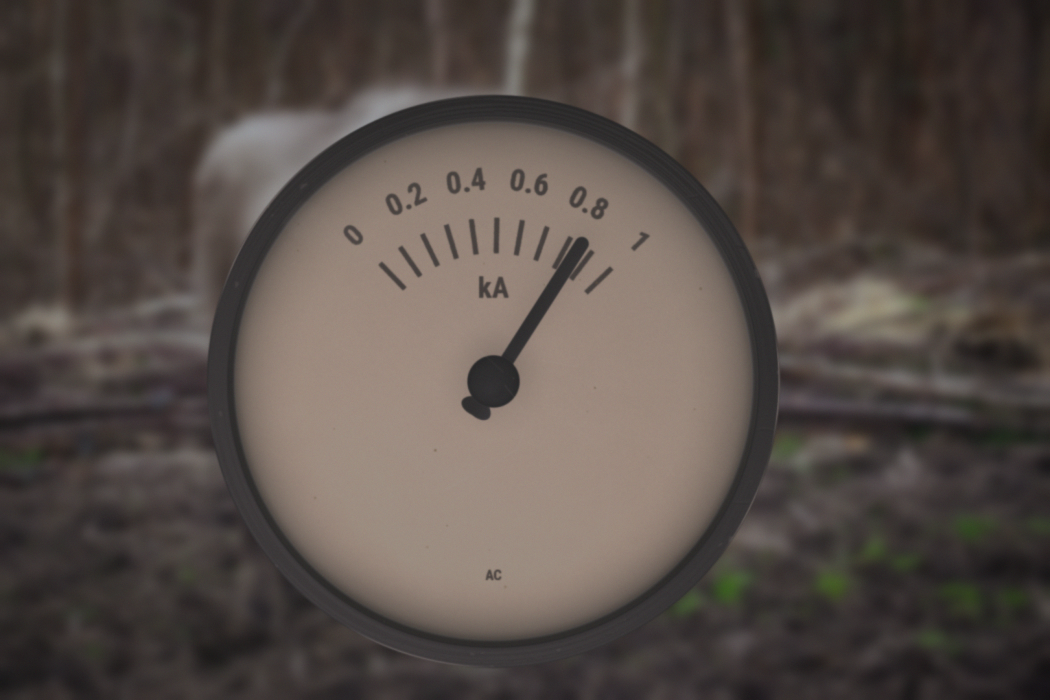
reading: 0.85 kA
